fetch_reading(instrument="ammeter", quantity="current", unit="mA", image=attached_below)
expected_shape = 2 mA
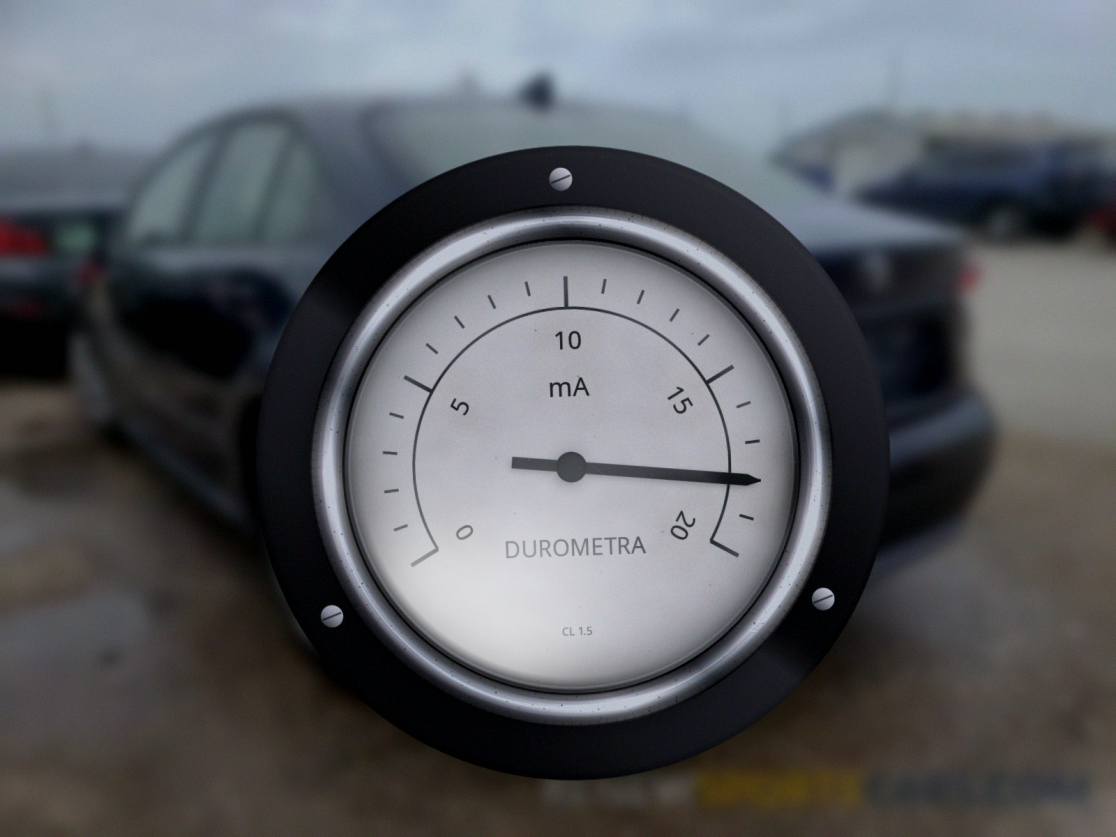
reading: 18 mA
